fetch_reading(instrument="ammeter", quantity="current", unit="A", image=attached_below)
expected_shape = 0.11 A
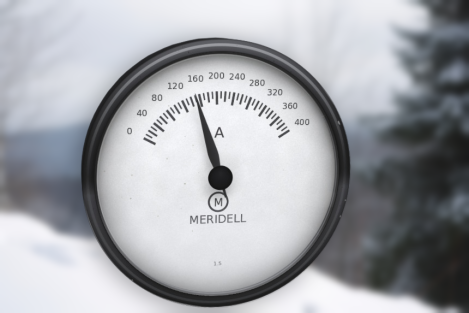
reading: 150 A
